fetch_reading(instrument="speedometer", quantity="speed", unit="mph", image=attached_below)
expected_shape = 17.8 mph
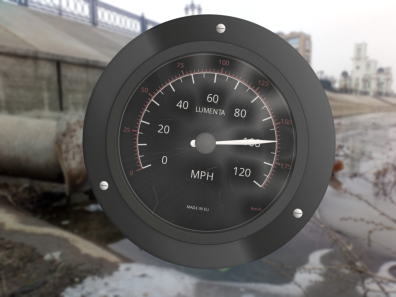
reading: 100 mph
